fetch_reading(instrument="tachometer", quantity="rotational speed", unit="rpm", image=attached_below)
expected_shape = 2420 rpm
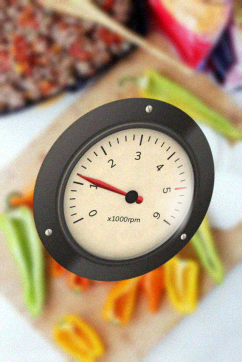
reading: 1200 rpm
